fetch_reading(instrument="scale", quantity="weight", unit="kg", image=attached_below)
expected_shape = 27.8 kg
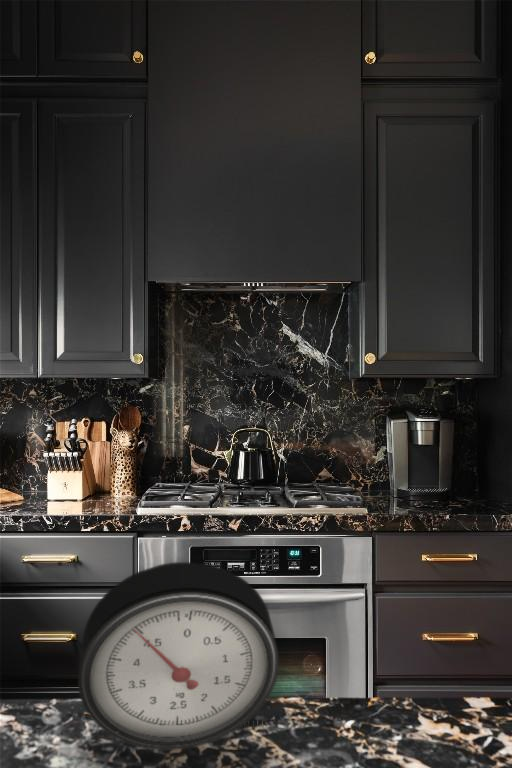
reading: 4.5 kg
